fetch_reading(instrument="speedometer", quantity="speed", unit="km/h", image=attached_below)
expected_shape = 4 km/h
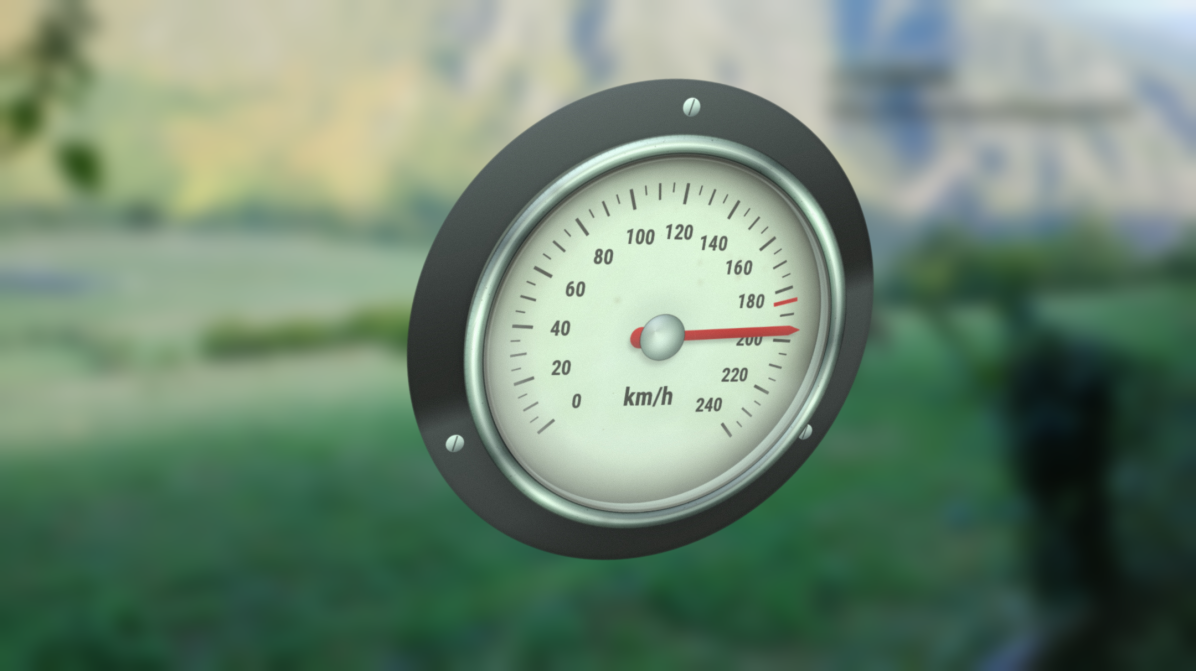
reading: 195 km/h
